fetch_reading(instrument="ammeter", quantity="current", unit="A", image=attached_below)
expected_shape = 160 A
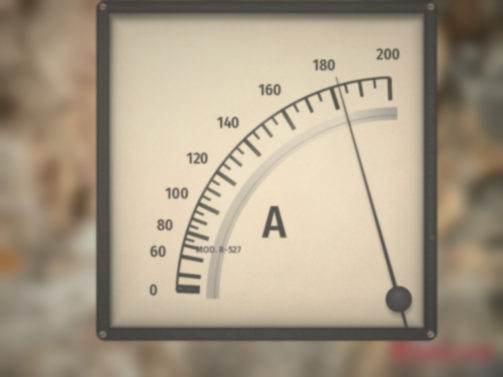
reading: 182.5 A
